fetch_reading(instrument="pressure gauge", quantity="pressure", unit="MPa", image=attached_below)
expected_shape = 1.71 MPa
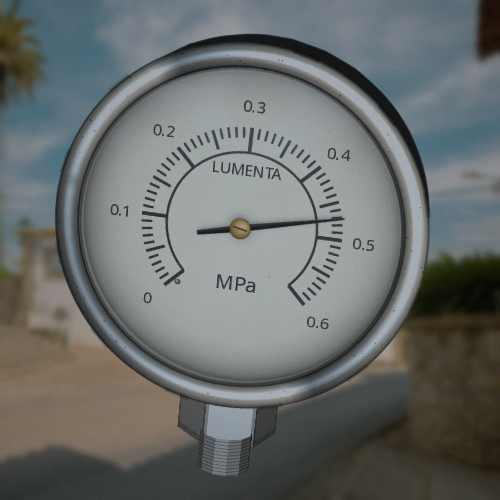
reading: 0.47 MPa
